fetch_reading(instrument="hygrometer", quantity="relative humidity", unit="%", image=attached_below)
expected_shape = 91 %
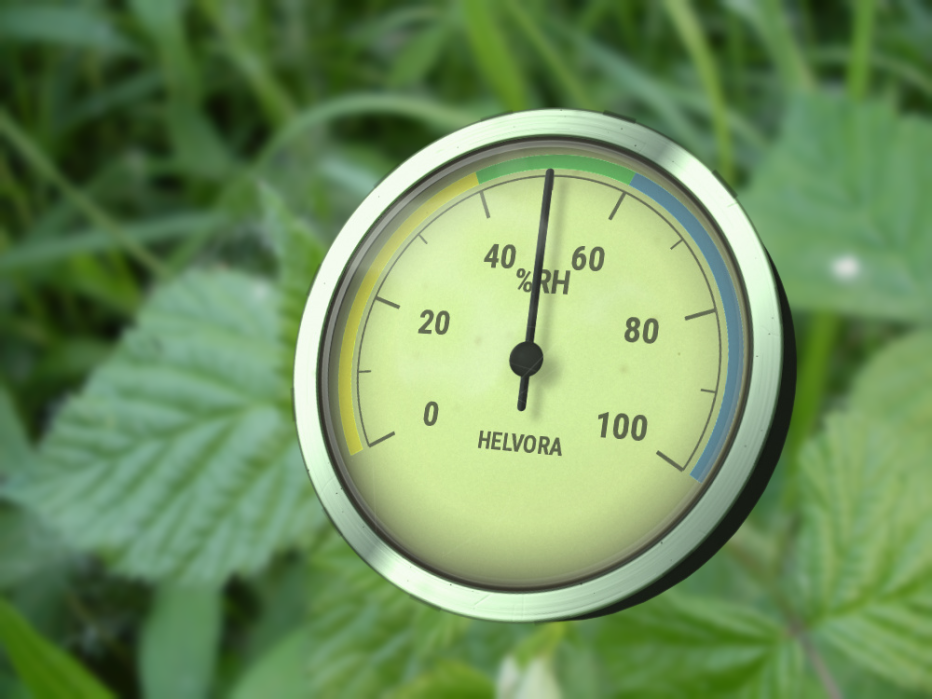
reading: 50 %
